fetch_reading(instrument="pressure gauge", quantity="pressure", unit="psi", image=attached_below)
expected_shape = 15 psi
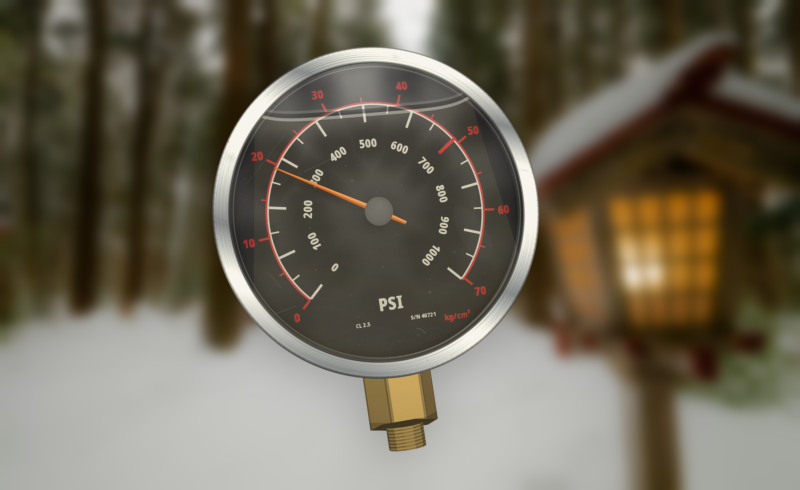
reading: 275 psi
